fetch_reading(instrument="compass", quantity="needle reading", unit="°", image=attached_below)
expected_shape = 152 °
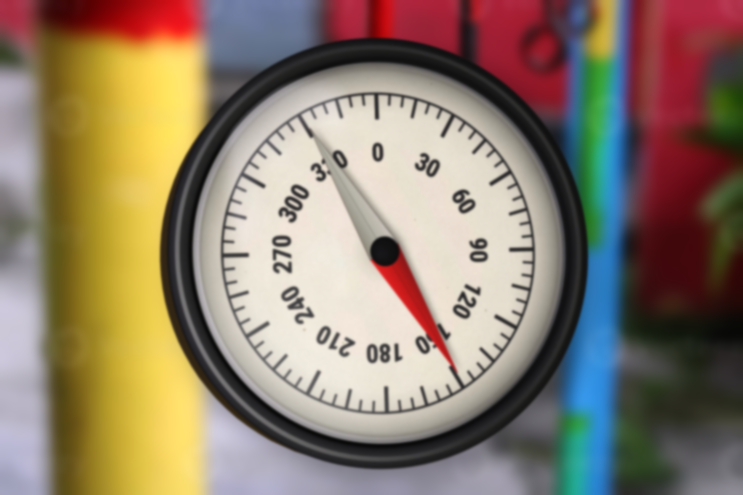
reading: 150 °
